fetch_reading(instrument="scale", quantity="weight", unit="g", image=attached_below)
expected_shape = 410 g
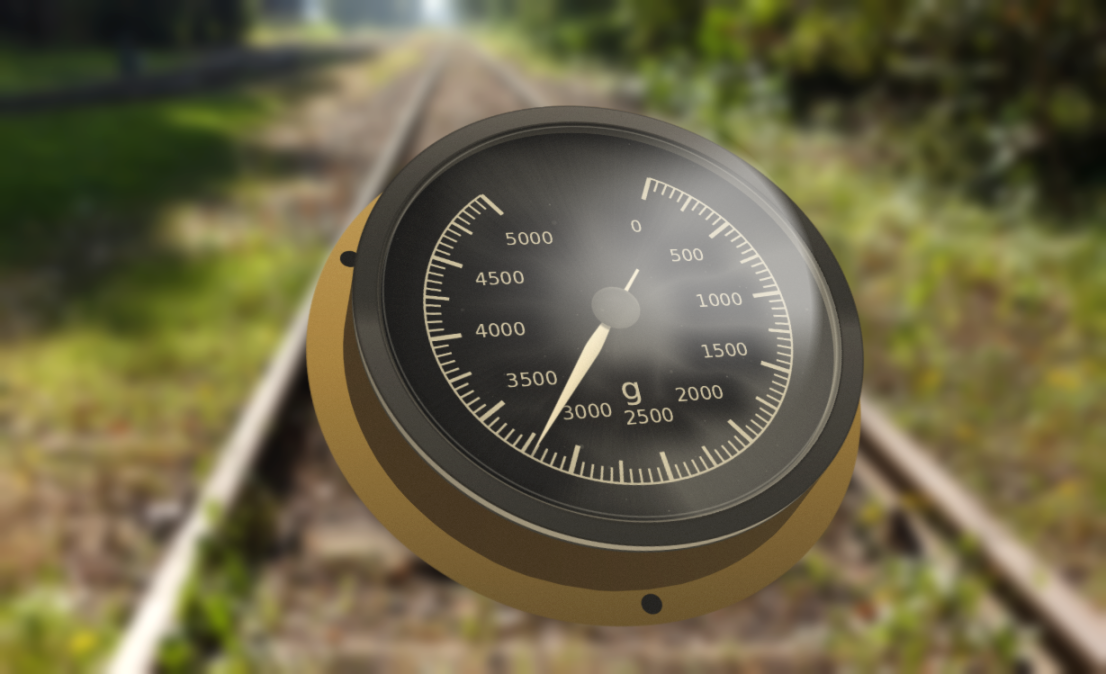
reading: 3200 g
